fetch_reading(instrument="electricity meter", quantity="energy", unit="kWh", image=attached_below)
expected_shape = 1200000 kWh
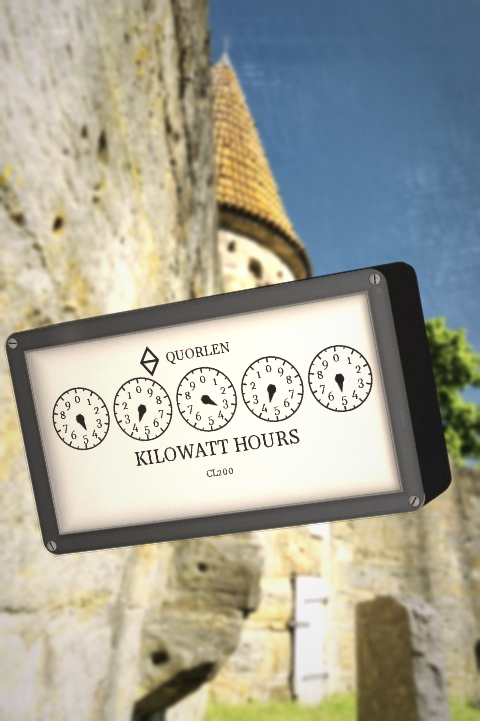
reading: 44345 kWh
